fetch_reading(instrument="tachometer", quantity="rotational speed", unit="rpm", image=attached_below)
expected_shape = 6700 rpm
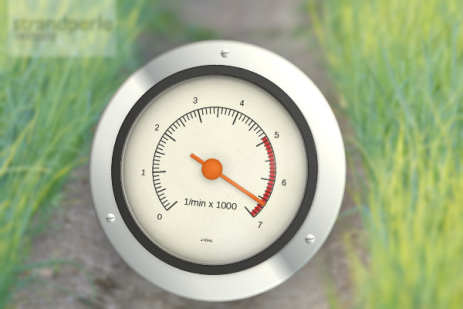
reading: 6600 rpm
